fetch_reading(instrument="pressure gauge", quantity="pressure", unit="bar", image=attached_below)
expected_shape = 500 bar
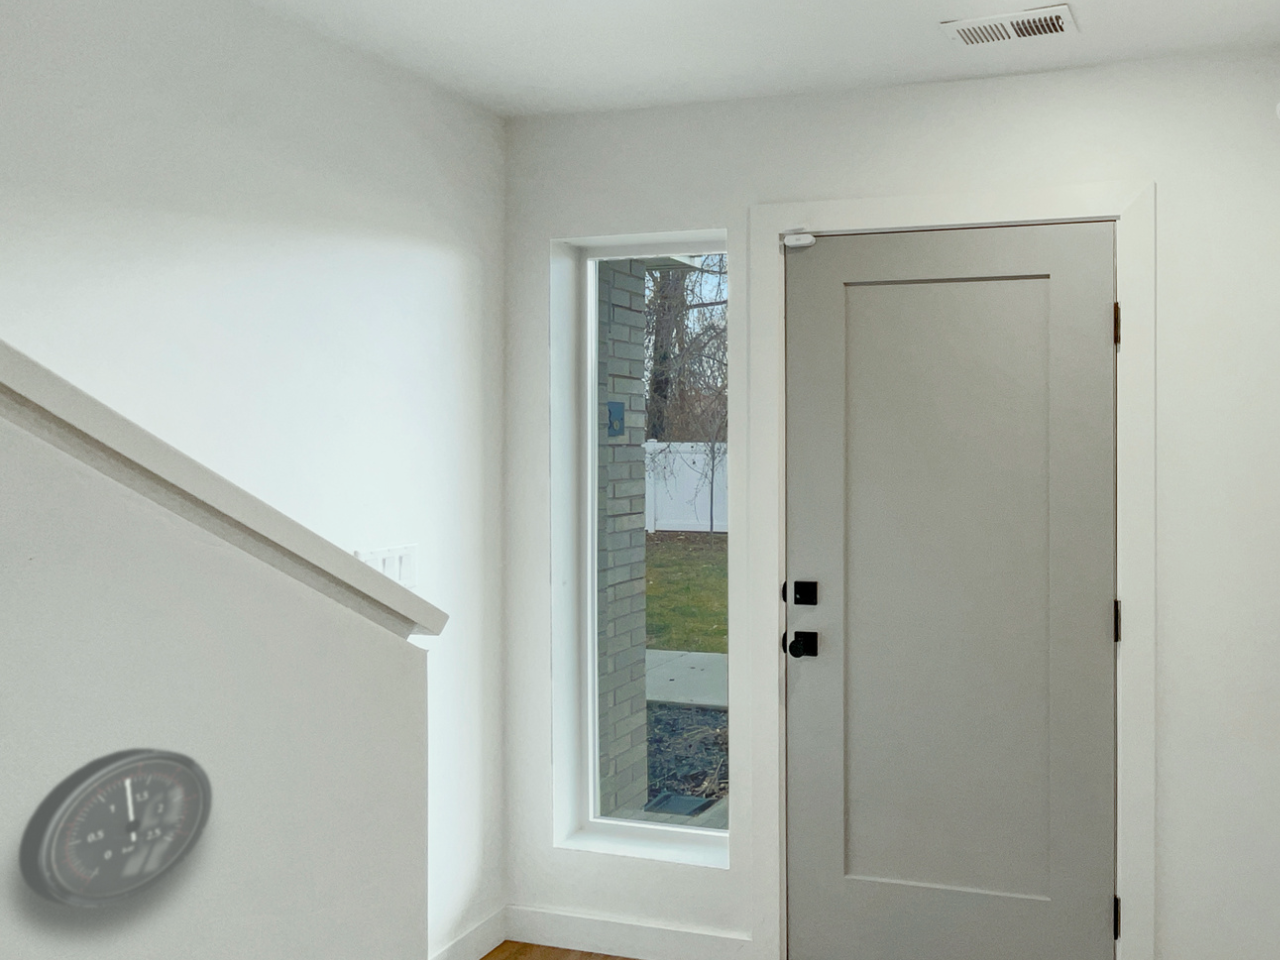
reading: 1.25 bar
